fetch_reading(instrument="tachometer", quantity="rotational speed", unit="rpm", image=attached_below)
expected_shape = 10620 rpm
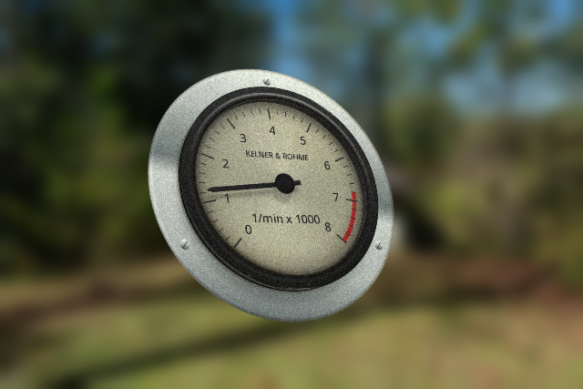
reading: 1200 rpm
